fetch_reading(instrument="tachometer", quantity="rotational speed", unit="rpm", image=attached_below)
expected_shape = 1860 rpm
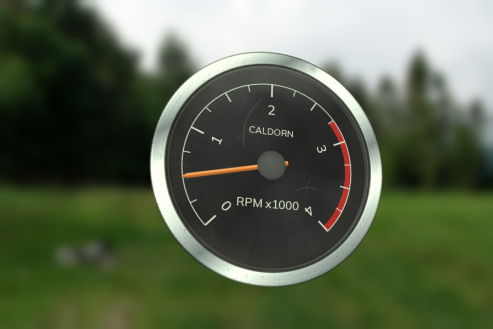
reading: 500 rpm
